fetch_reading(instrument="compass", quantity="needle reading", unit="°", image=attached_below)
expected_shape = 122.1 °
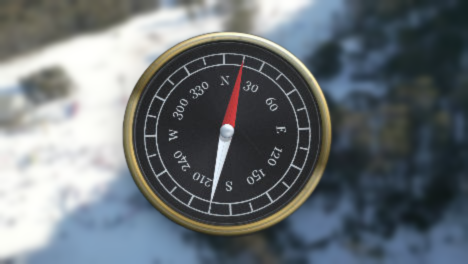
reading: 15 °
